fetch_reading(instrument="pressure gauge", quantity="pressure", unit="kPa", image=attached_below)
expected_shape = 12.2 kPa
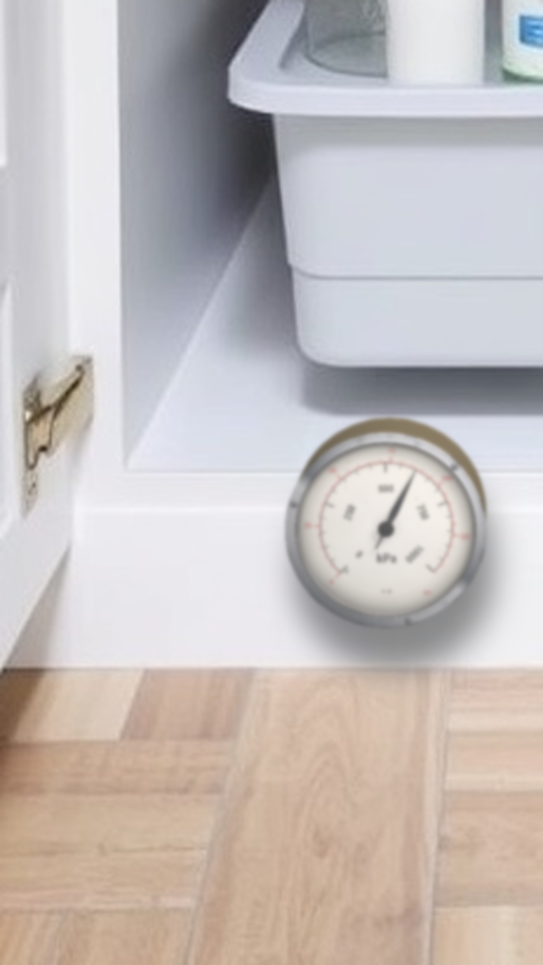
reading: 600 kPa
